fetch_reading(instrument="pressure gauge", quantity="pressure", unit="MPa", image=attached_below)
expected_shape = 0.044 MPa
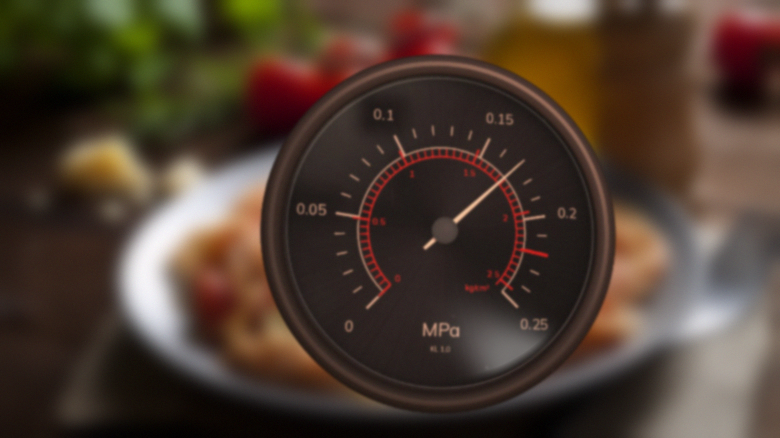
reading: 0.17 MPa
